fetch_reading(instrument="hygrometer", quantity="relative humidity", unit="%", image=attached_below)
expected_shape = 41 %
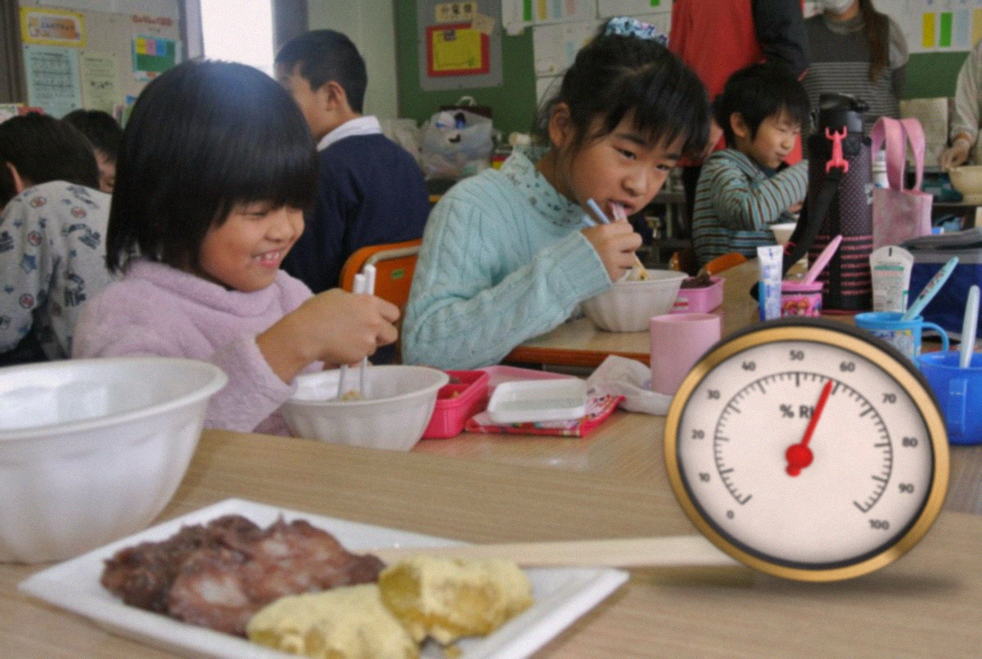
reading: 58 %
